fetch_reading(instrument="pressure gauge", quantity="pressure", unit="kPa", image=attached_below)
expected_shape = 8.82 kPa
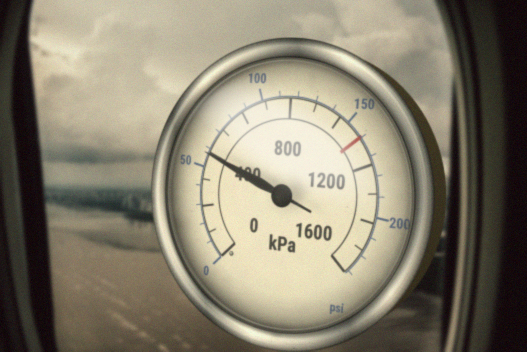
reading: 400 kPa
